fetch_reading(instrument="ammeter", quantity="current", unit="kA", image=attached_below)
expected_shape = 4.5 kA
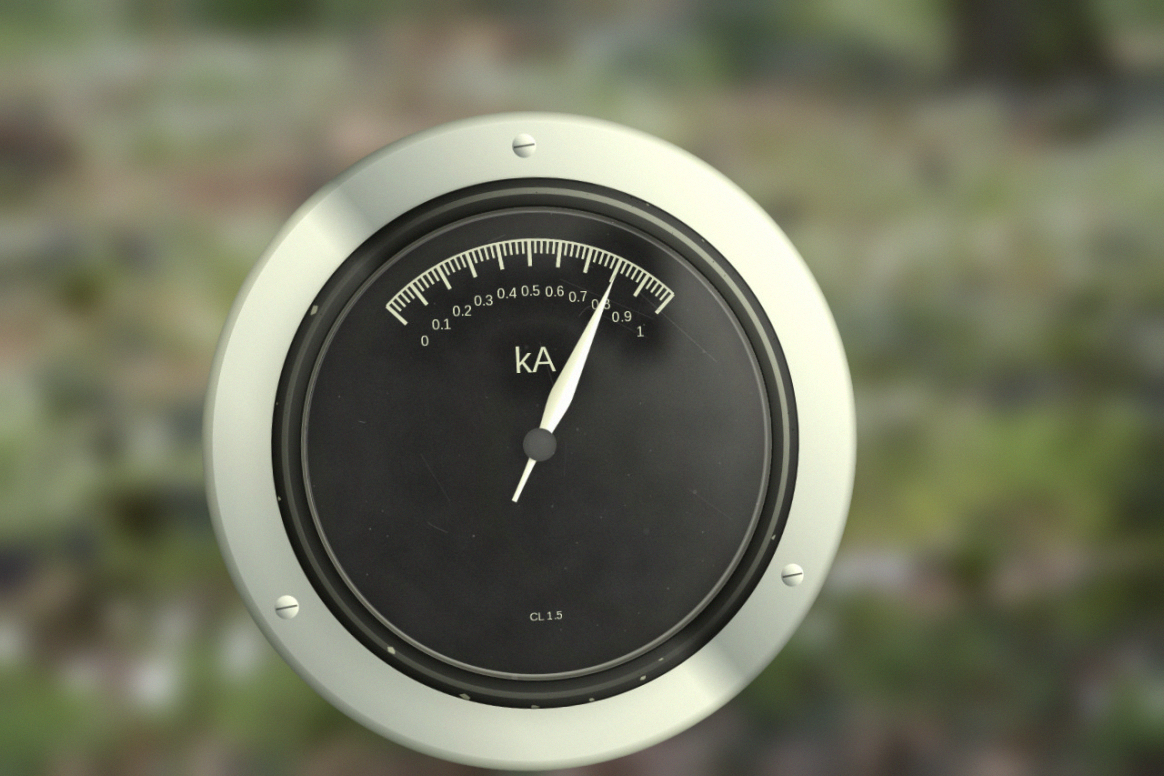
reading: 0.8 kA
